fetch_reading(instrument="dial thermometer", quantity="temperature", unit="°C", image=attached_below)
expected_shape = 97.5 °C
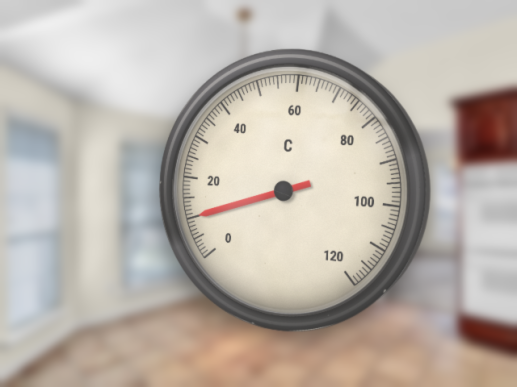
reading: 10 °C
